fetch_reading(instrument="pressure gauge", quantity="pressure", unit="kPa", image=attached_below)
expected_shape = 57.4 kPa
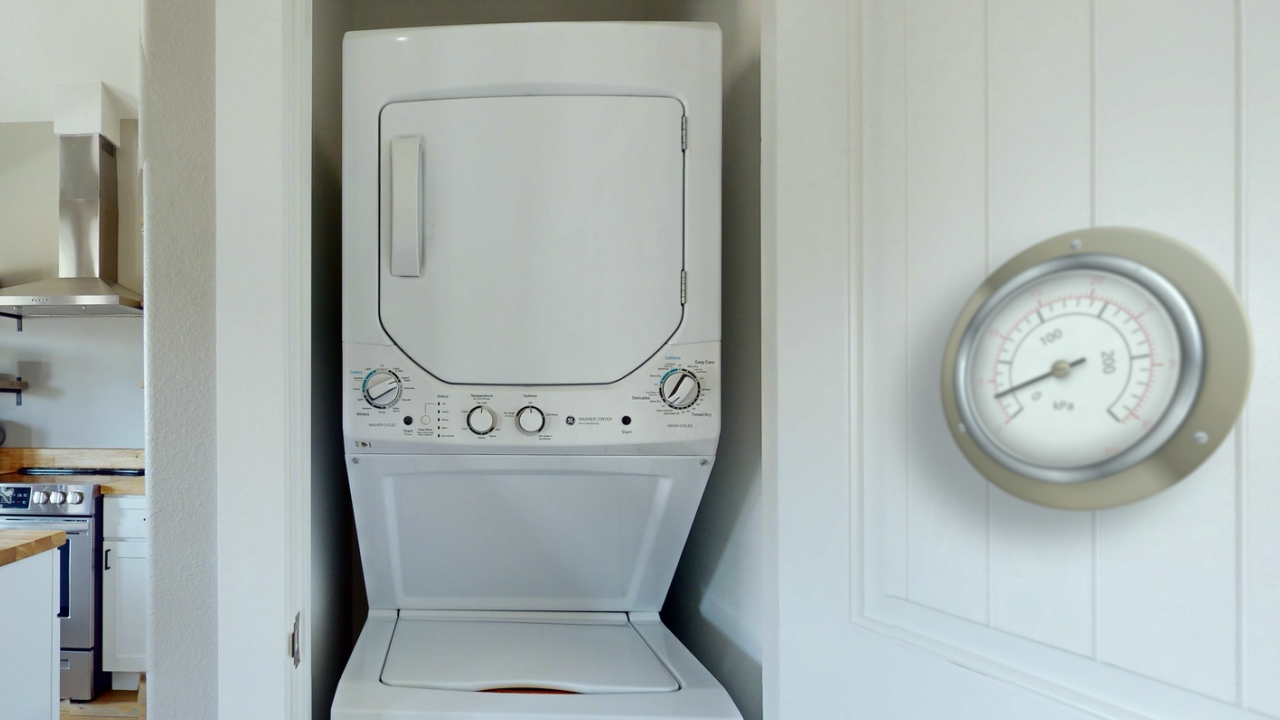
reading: 20 kPa
